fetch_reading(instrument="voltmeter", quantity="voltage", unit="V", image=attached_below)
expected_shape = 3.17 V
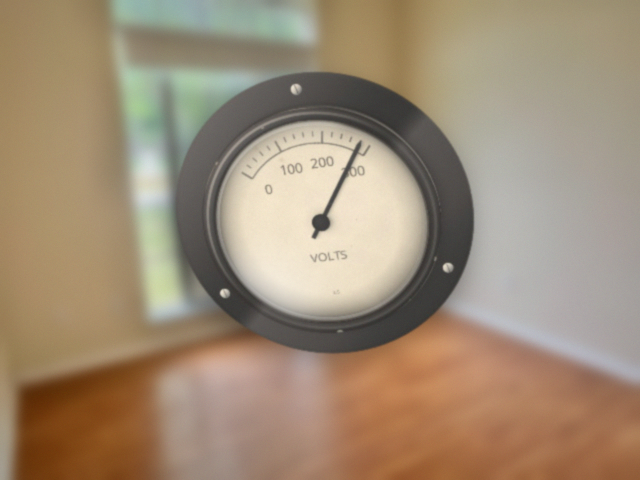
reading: 280 V
